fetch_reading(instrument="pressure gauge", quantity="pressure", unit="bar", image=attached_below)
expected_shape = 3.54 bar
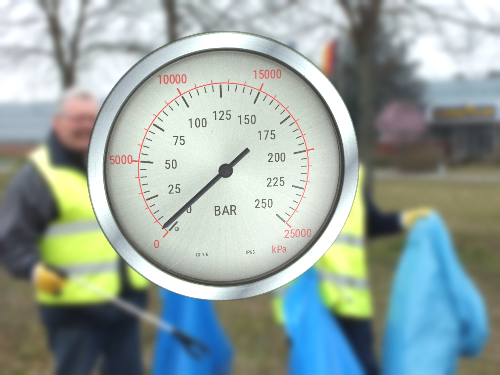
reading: 5 bar
